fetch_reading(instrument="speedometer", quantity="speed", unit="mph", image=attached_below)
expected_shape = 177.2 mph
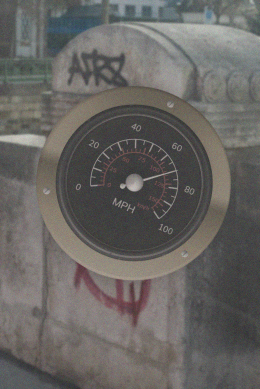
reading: 70 mph
